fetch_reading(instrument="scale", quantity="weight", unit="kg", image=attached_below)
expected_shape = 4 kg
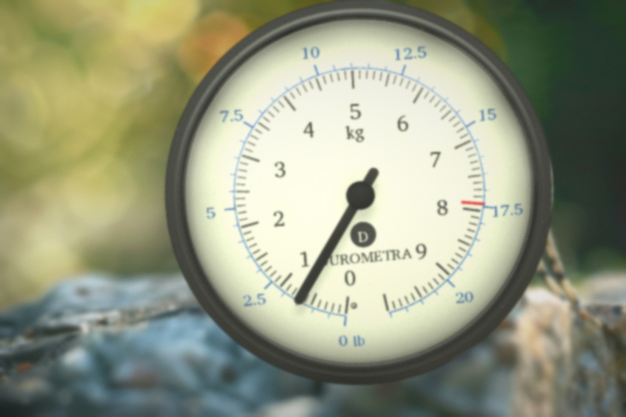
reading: 0.7 kg
